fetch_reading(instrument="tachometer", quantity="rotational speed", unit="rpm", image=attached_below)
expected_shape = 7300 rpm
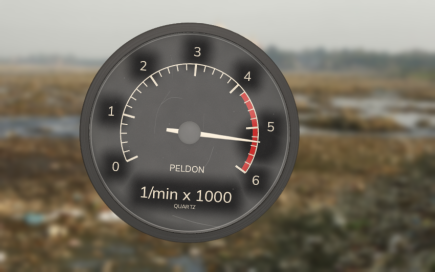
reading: 5300 rpm
